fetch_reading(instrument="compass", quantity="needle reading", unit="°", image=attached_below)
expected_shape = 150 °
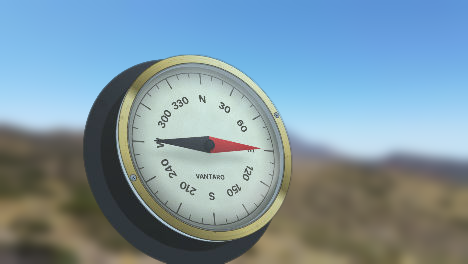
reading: 90 °
